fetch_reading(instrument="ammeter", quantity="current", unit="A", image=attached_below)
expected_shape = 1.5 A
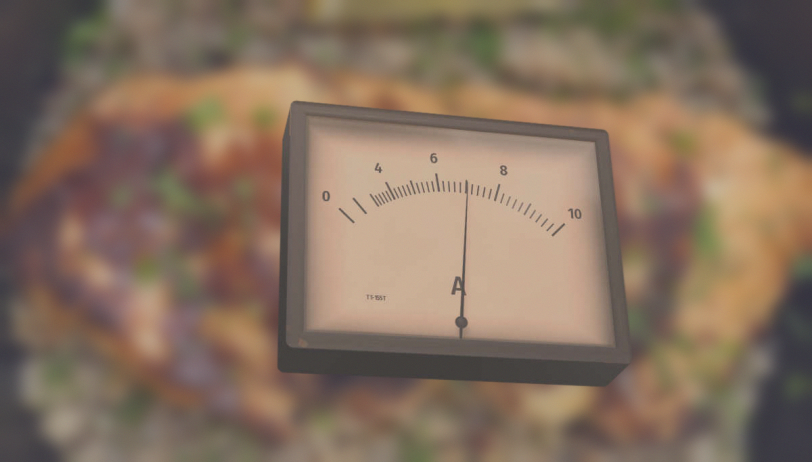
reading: 7 A
